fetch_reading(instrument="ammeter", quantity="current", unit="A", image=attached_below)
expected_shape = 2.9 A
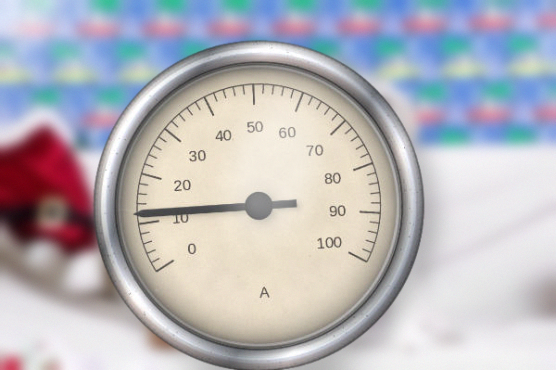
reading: 12 A
